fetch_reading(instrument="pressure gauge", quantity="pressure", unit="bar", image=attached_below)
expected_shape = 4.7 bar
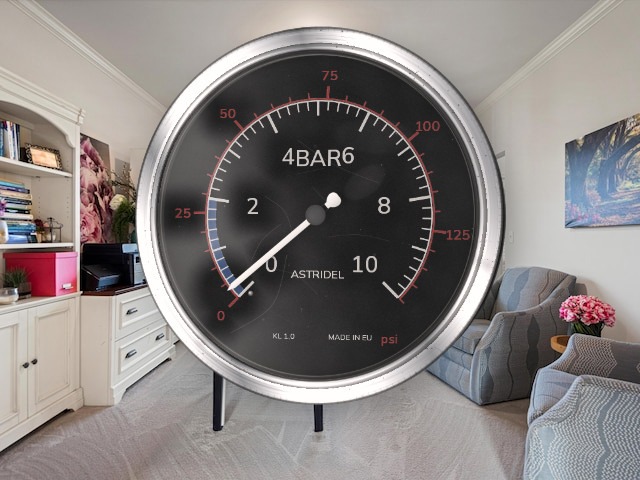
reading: 0.2 bar
